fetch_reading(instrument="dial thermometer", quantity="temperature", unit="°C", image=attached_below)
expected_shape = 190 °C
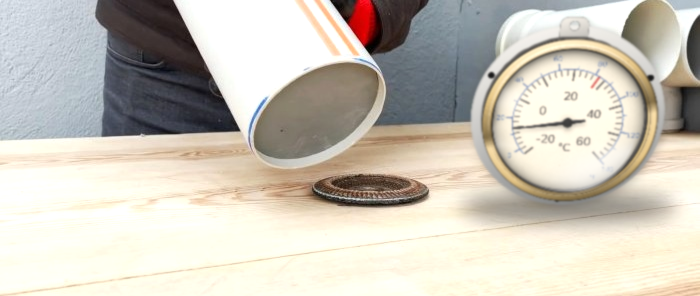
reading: -10 °C
